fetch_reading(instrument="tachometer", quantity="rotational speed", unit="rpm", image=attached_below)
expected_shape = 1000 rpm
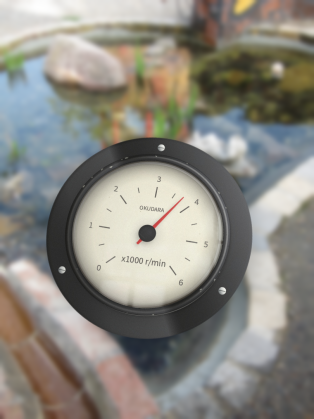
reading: 3750 rpm
